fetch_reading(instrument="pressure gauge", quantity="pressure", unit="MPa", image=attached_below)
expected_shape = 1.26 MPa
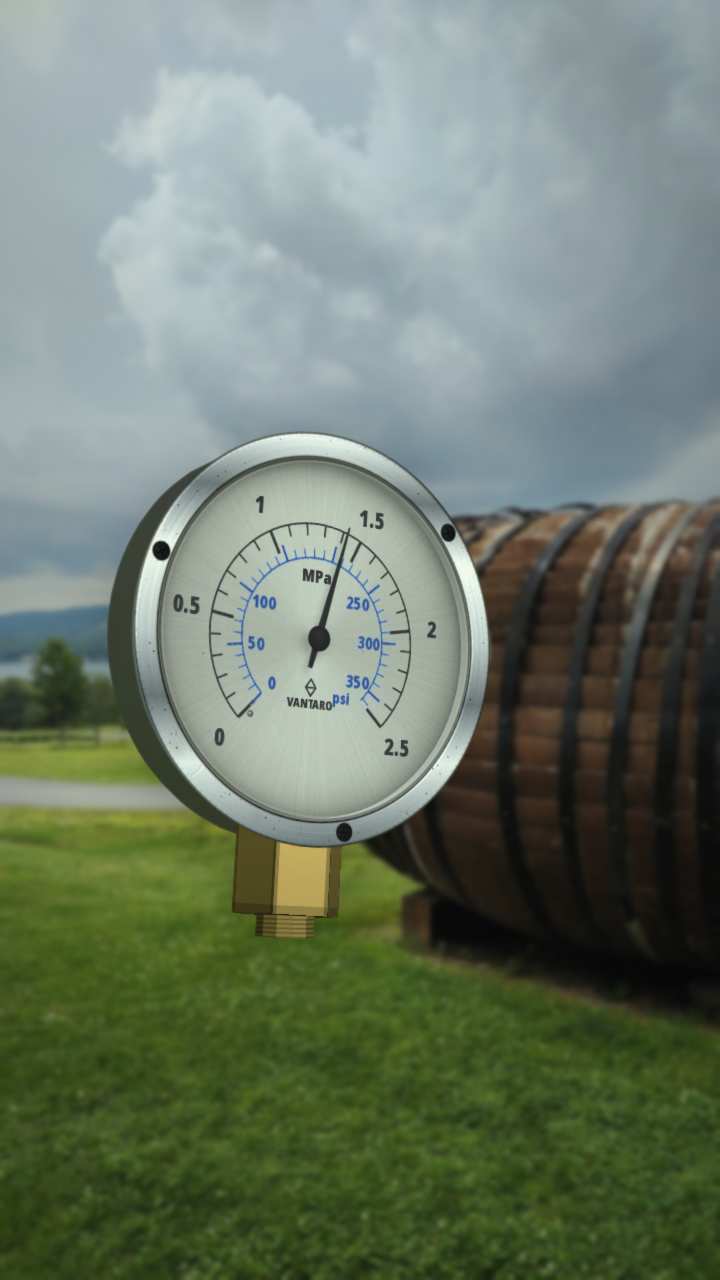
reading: 1.4 MPa
